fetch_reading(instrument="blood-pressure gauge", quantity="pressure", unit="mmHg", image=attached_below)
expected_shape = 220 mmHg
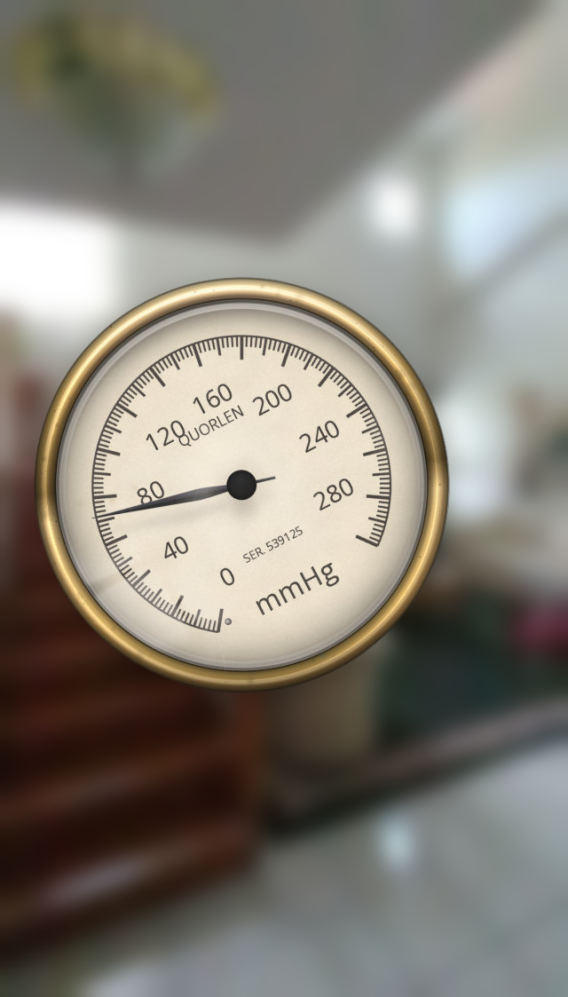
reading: 72 mmHg
